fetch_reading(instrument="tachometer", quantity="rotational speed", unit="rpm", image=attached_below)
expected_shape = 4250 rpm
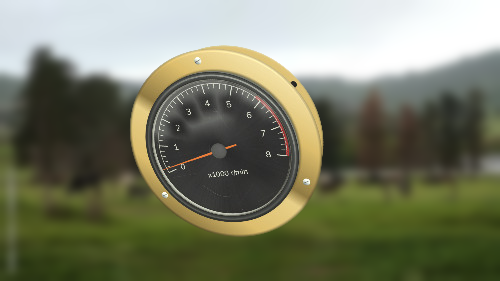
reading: 200 rpm
